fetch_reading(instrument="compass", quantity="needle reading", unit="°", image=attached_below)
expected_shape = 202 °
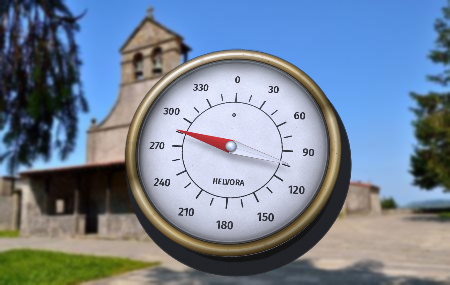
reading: 285 °
